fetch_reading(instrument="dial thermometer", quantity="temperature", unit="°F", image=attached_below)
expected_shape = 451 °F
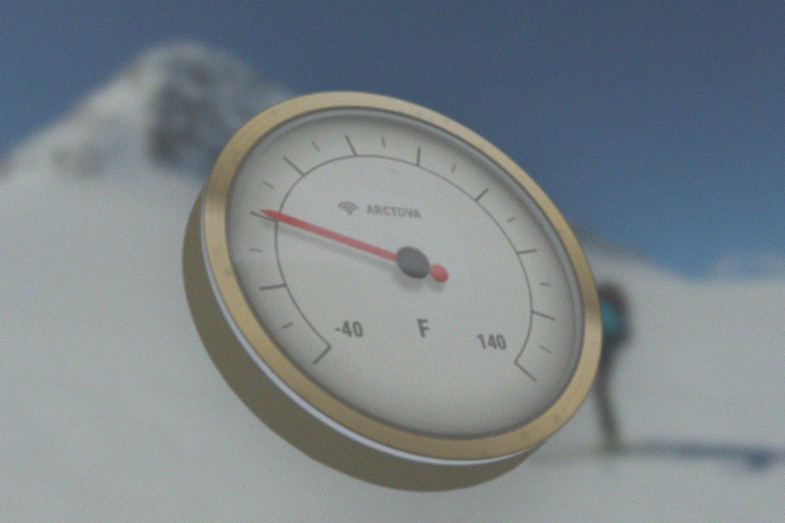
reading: 0 °F
